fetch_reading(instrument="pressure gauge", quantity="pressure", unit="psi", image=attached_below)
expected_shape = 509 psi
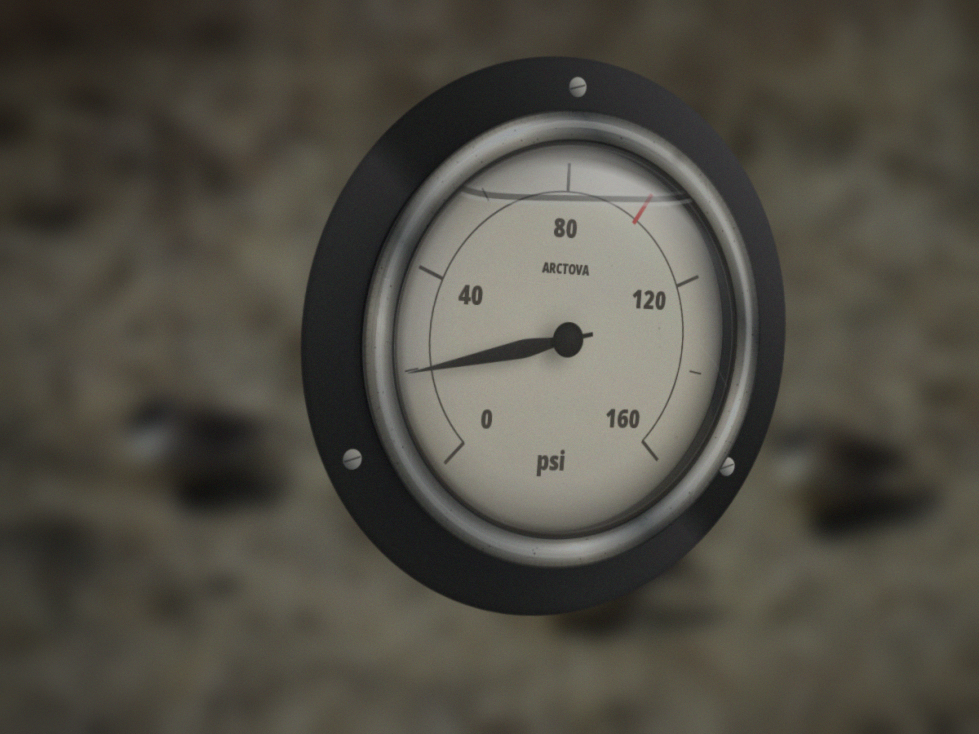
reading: 20 psi
